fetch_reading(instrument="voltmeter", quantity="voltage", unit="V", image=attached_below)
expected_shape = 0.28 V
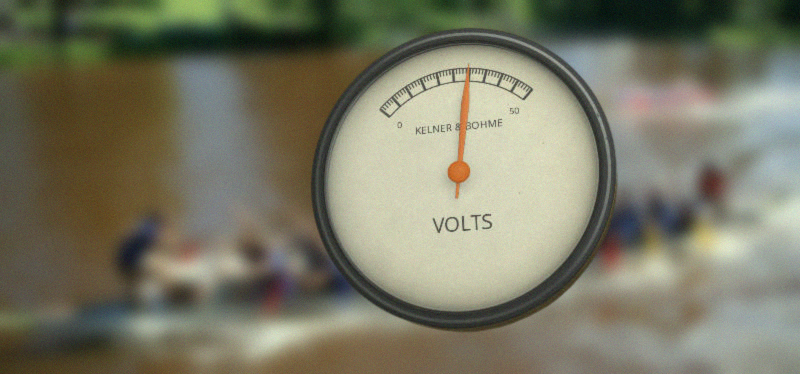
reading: 30 V
